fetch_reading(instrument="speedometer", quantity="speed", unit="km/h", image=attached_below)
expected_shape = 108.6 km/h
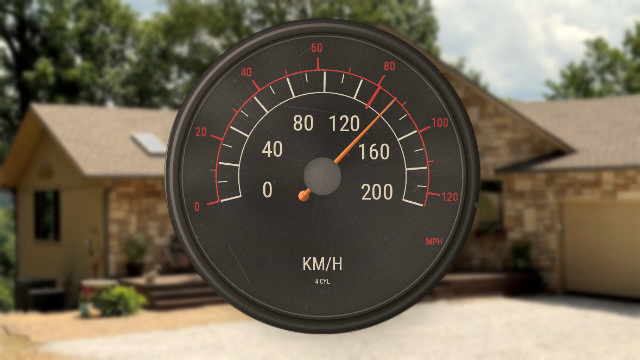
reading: 140 km/h
